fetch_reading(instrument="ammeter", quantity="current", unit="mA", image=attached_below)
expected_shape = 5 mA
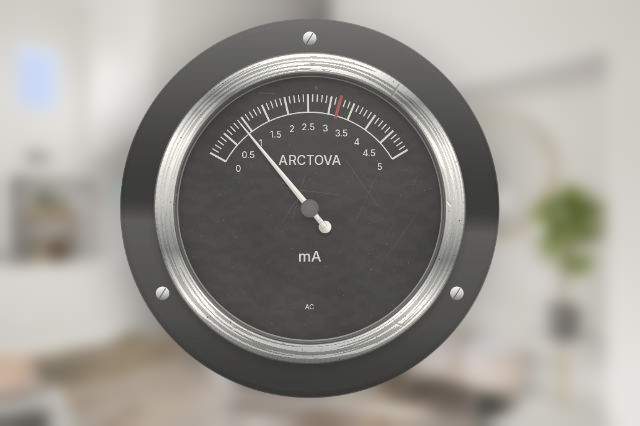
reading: 0.9 mA
